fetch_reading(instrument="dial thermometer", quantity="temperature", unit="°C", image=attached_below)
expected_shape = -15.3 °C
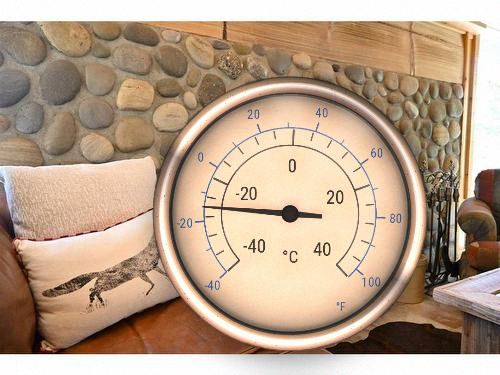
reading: -26 °C
